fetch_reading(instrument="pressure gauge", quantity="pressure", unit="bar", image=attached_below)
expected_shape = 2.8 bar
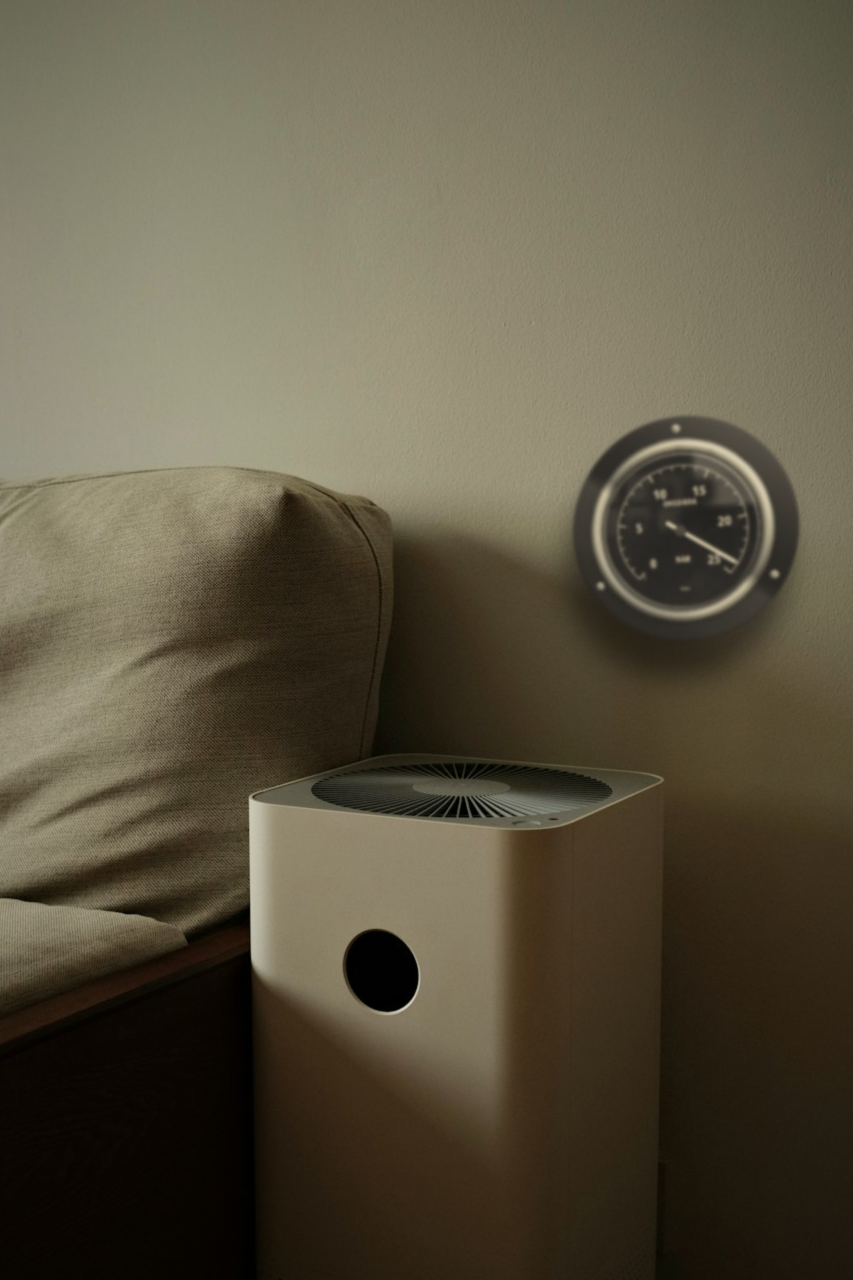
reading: 24 bar
